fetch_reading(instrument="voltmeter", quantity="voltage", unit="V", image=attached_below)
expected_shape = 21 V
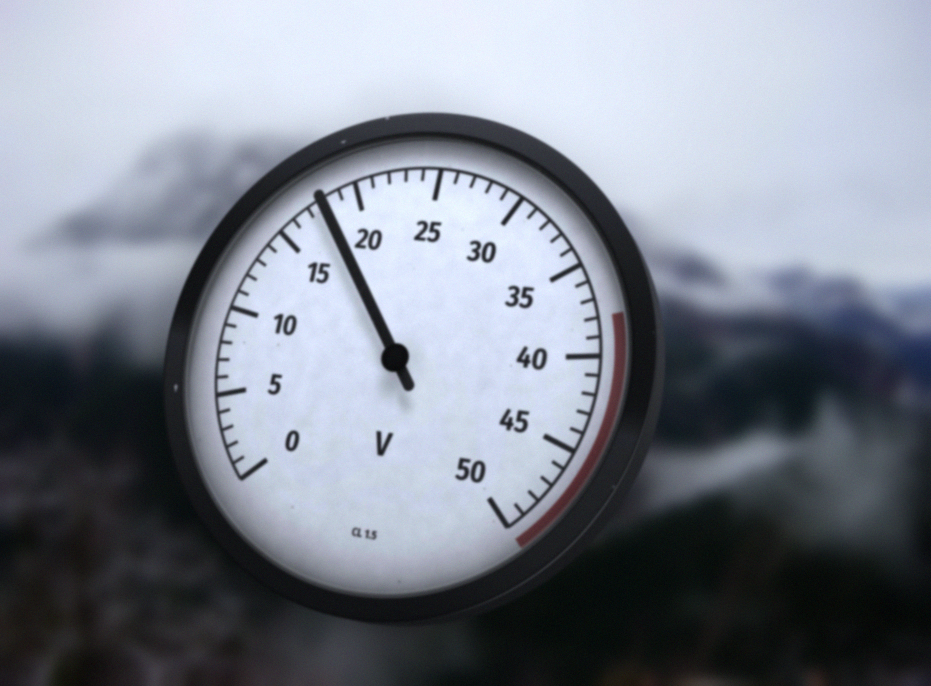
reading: 18 V
